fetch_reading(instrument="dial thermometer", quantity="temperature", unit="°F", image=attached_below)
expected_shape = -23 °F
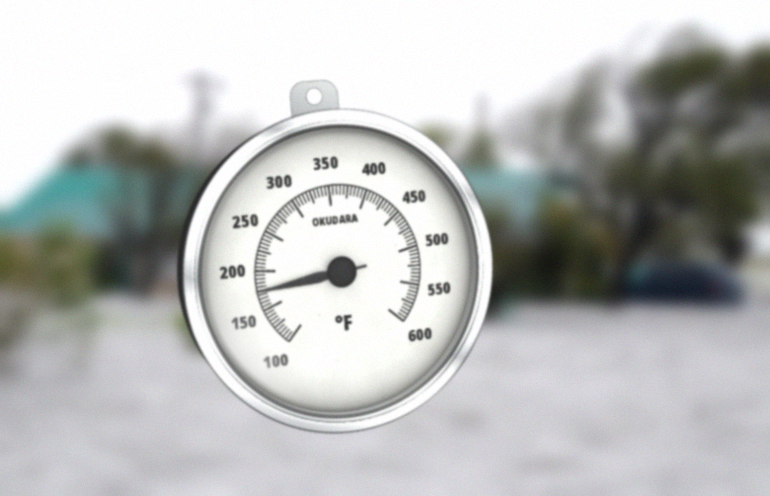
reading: 175 °F
